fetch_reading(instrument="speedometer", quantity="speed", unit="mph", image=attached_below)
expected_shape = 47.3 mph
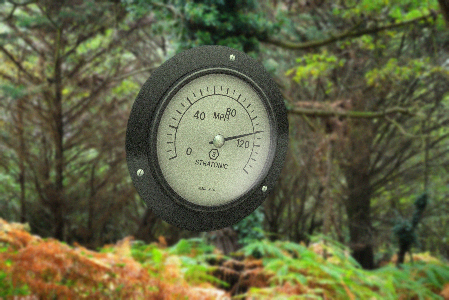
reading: 110 mph
